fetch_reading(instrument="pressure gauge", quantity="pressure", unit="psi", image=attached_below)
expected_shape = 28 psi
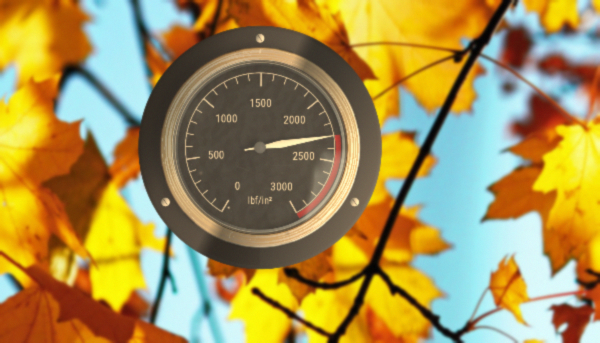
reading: 2300 psi
